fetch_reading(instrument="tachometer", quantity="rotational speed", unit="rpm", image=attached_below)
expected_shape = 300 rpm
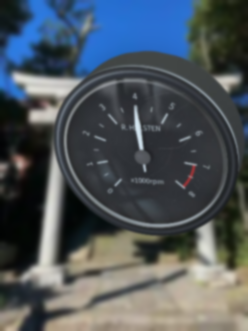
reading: 4000 rpm
